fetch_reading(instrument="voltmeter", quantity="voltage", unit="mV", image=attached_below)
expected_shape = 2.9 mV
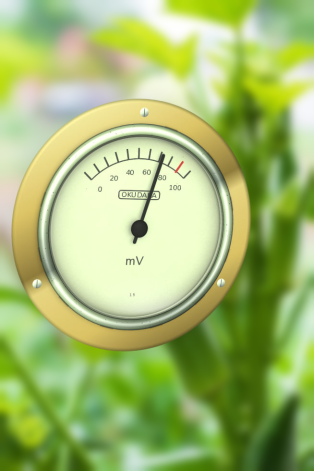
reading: 70 mV
